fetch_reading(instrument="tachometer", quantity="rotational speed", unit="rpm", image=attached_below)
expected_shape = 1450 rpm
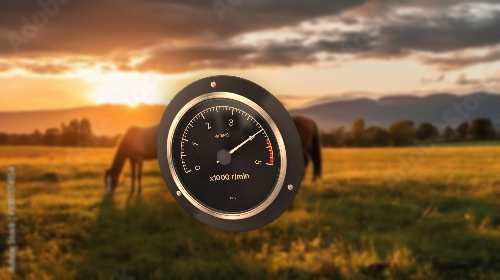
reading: 4000 rpm
